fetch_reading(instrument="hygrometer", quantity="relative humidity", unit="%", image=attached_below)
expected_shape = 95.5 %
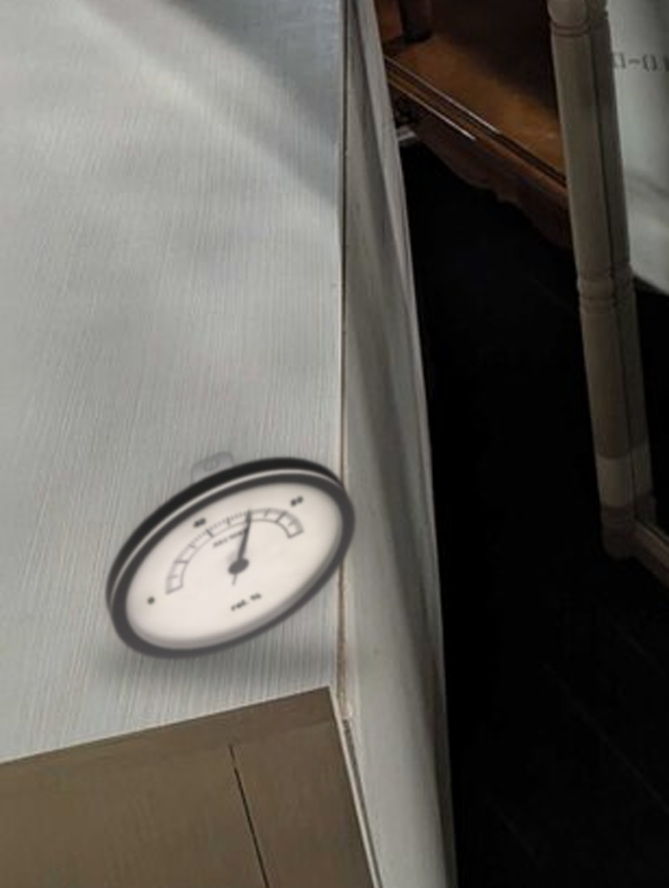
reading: 60 %
